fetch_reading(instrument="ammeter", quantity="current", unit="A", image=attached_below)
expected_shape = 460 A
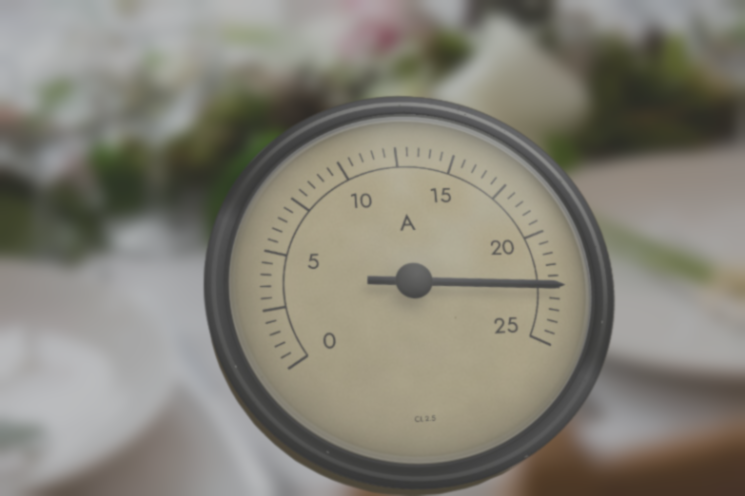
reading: 22.5 A
